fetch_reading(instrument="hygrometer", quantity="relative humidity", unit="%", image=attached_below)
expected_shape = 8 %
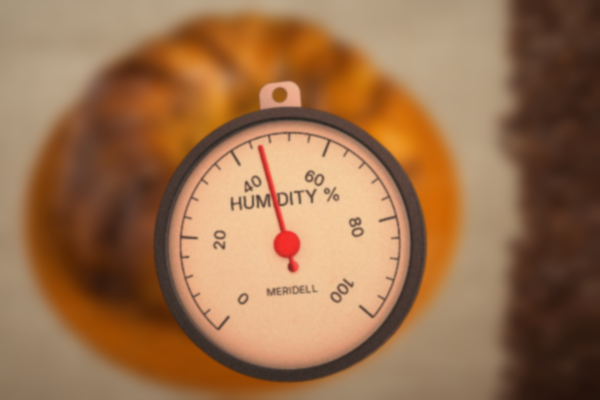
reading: 46 %
